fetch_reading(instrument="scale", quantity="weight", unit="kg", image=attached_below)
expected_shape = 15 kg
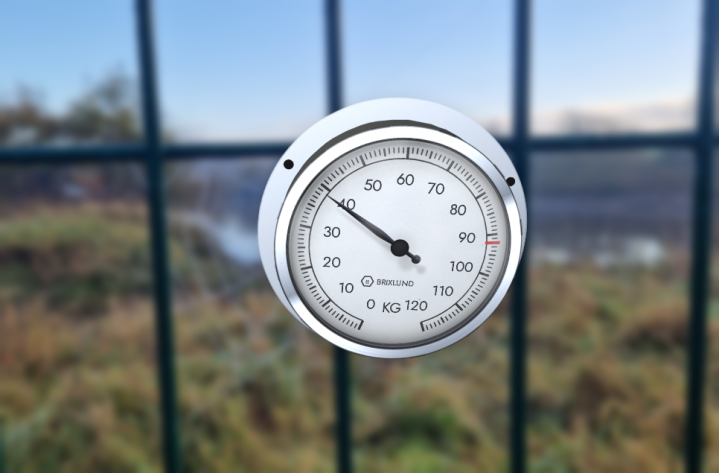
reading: 39 kg
